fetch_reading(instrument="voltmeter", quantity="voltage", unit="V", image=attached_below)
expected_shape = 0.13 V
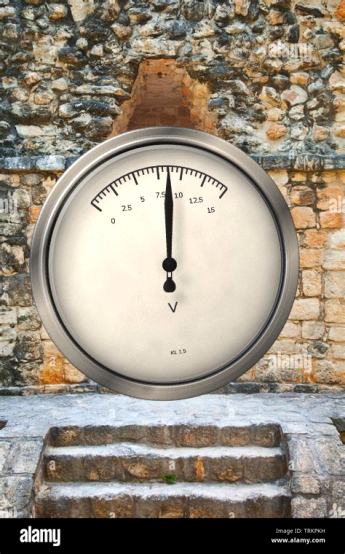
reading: 8.5 V
